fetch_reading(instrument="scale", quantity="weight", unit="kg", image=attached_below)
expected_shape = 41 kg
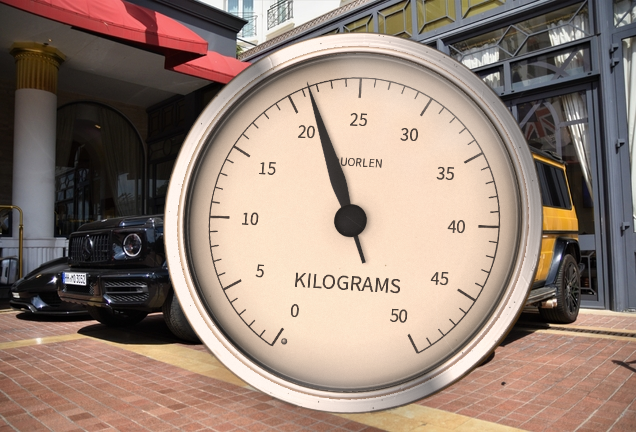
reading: 21.5 kg
